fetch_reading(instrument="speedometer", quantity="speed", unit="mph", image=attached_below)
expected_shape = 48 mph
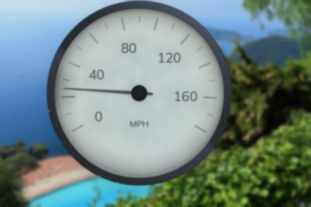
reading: 25 mph
